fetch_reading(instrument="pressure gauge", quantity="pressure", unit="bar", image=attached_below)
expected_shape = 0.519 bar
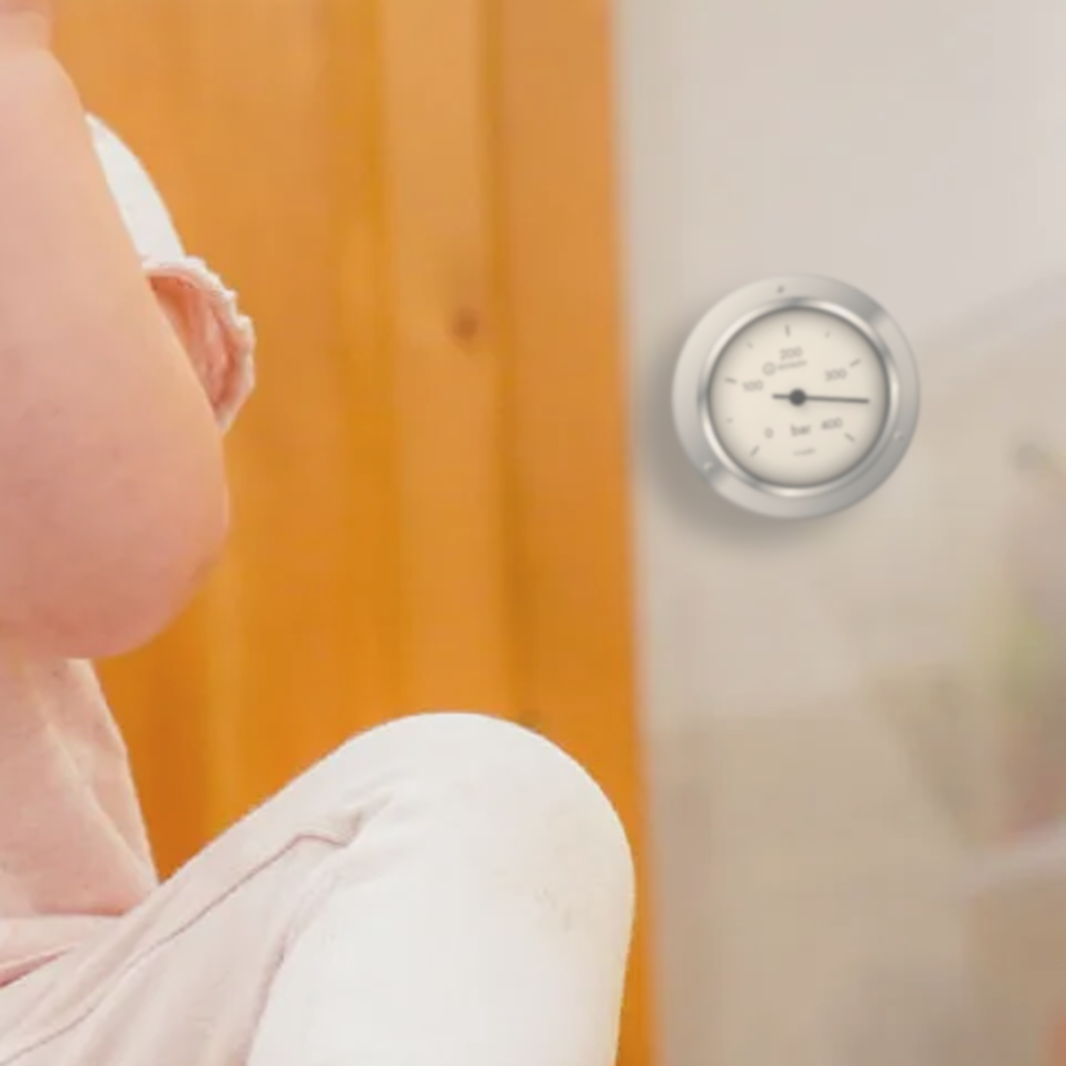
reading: 350 bar
